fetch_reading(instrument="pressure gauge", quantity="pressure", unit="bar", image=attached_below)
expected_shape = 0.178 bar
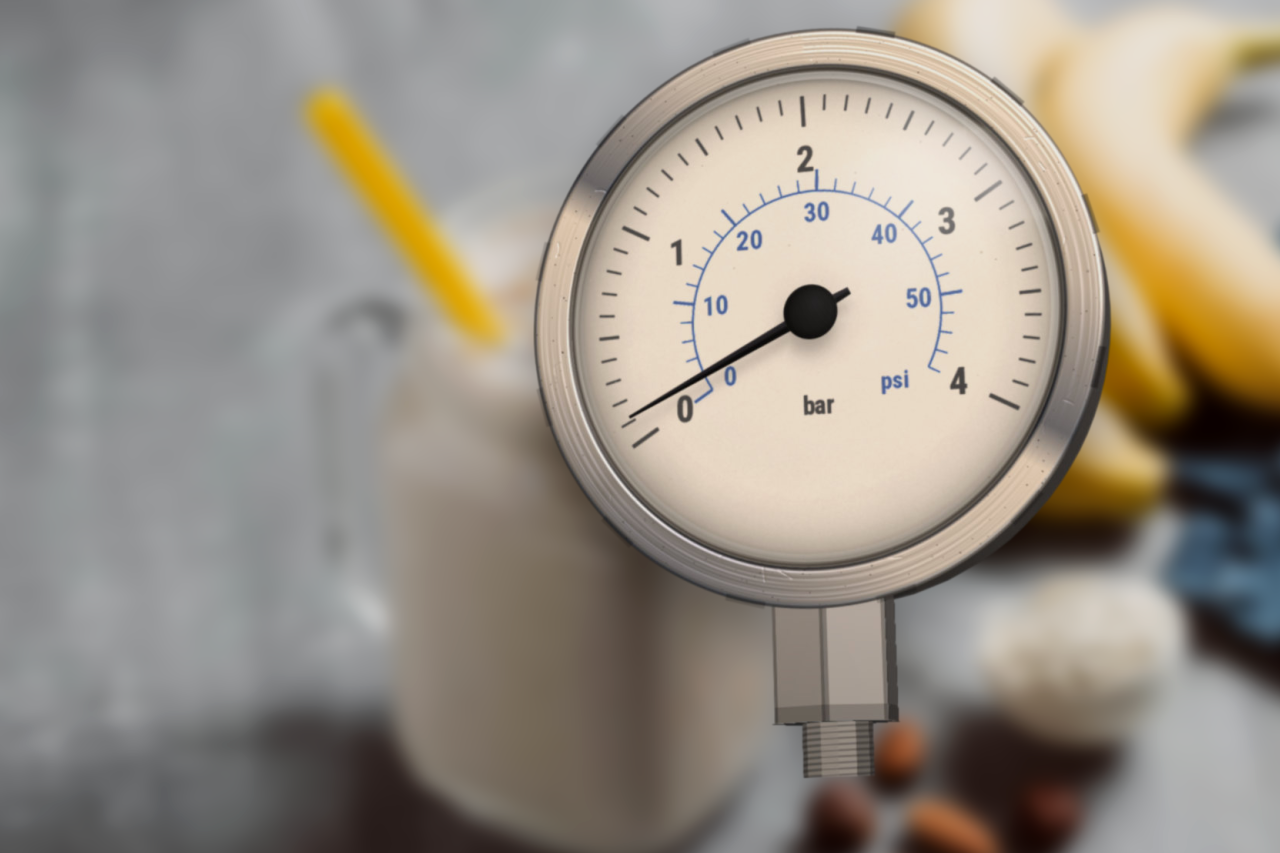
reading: 0.1 bar
